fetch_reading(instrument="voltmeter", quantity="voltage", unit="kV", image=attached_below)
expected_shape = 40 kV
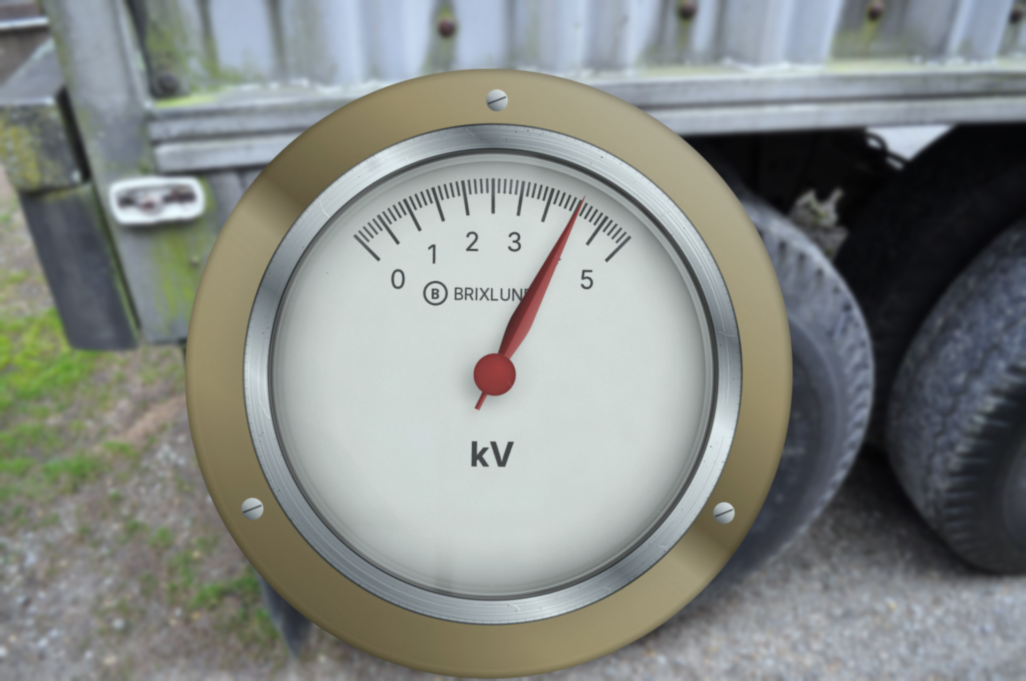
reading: 4 kV
